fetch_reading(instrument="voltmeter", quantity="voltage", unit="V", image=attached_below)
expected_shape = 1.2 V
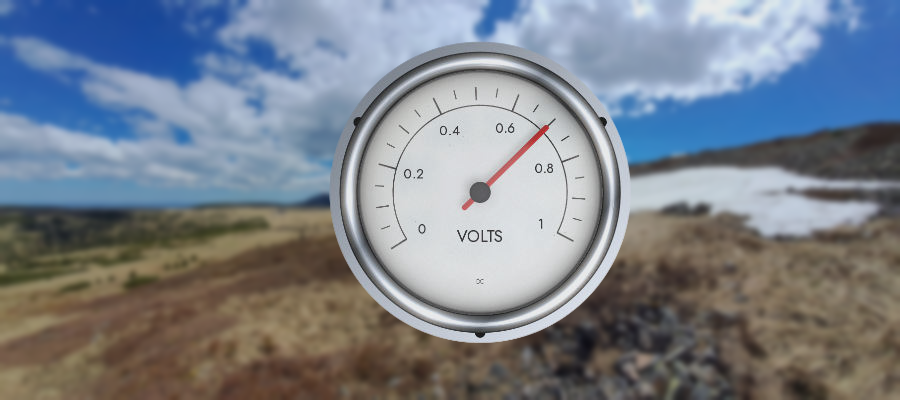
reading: 0.7 V
